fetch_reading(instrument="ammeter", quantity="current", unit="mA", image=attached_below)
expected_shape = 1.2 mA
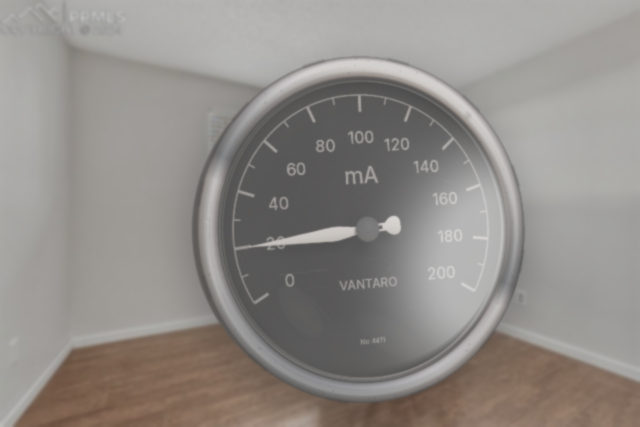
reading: 20 mA
